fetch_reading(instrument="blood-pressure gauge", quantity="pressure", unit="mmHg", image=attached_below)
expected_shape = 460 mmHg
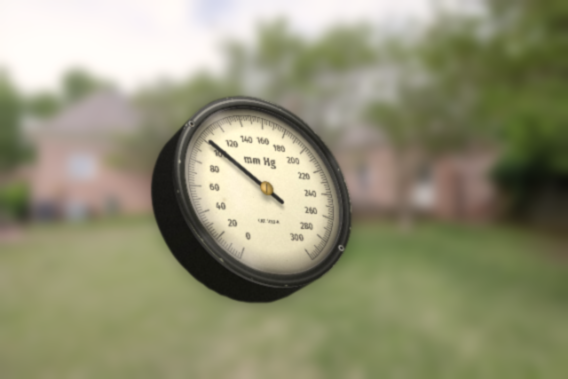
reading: 100 mmHg
